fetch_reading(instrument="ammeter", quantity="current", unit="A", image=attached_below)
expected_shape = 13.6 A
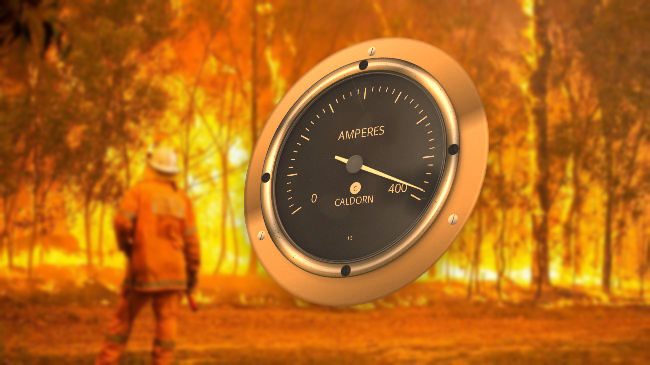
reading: 390 A
